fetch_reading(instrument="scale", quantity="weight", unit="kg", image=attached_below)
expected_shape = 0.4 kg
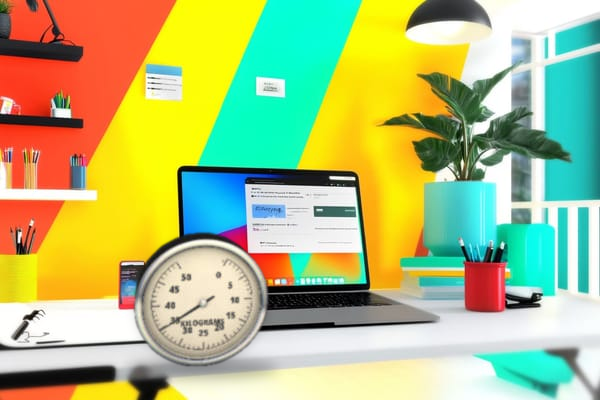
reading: 35 kg
